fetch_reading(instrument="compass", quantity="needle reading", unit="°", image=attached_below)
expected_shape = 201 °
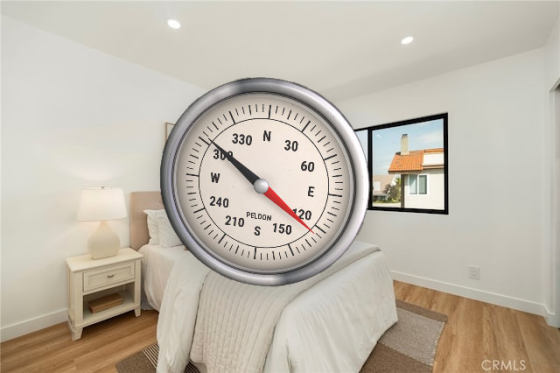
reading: 125 °
